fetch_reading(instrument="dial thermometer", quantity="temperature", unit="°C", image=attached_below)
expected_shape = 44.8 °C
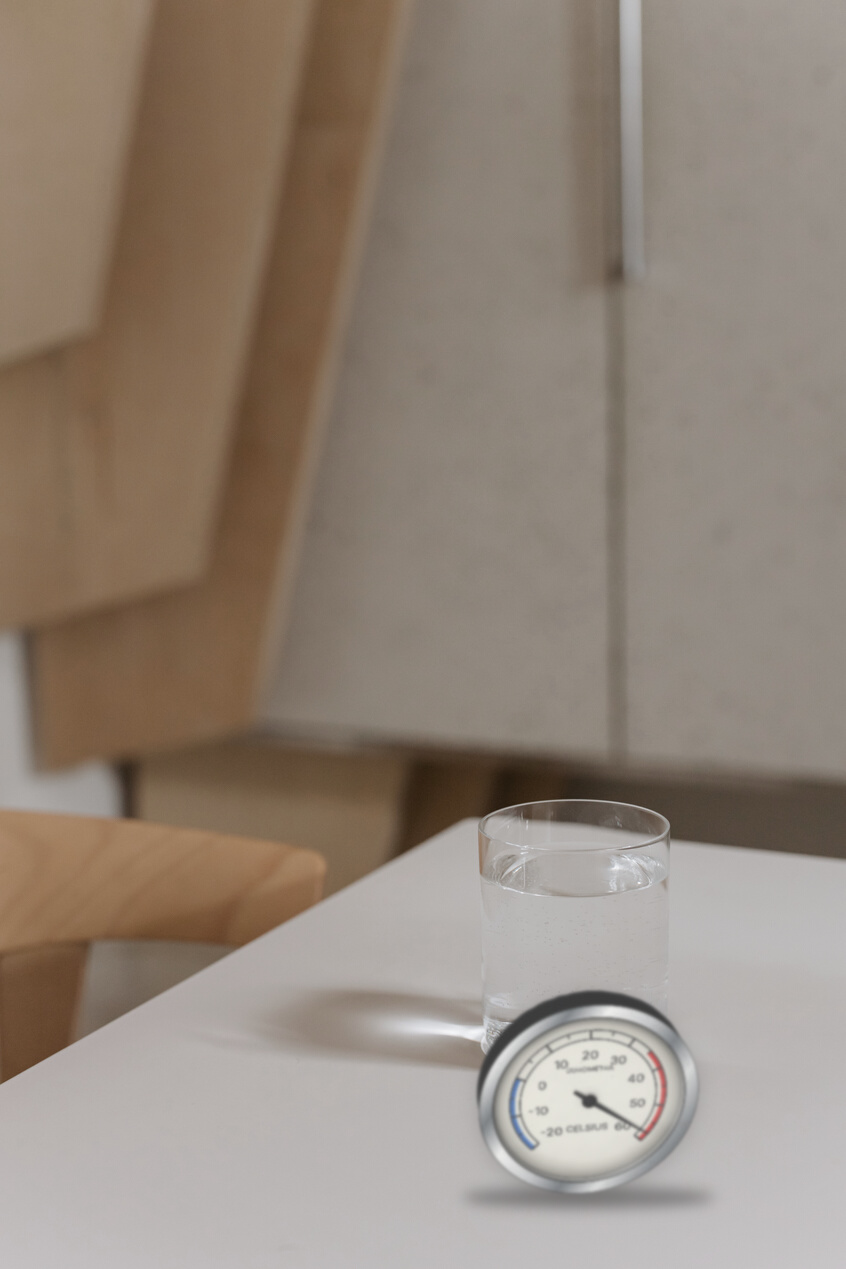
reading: 57.5 °C
